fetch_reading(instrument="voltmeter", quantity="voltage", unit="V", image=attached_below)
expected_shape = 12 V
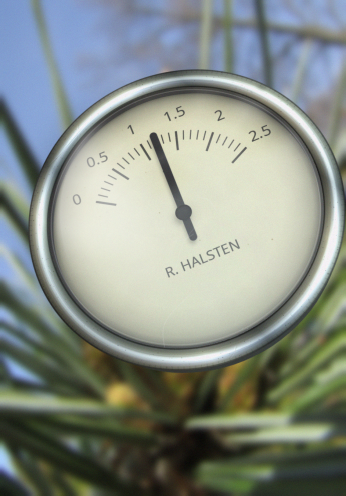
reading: 1.2 V
